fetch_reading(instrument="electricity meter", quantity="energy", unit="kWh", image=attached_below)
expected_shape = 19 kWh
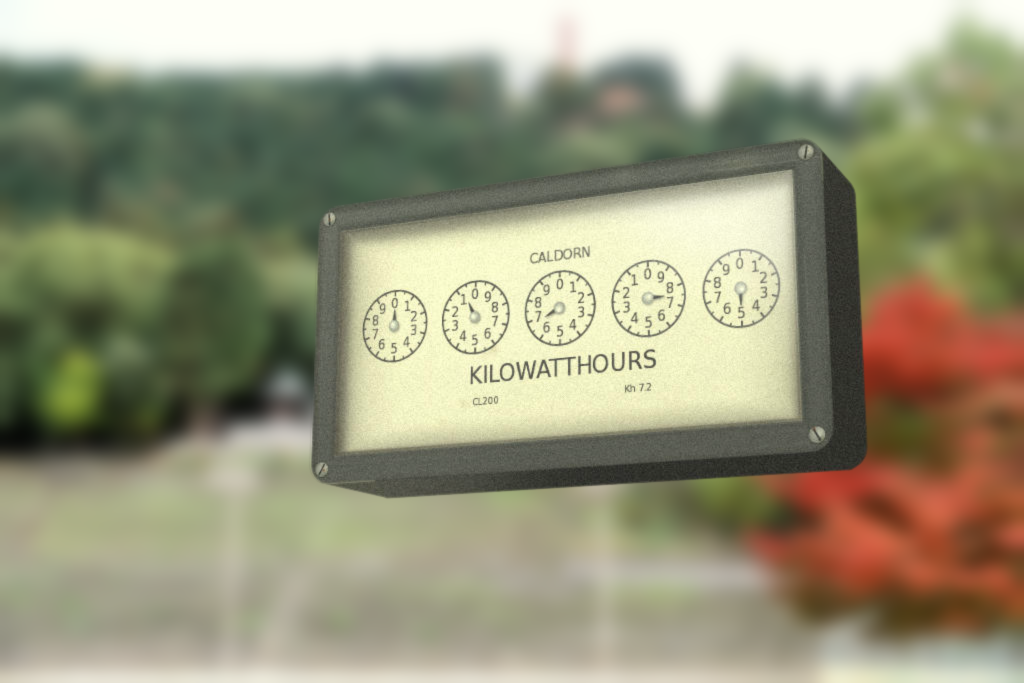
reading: 675 kWh
